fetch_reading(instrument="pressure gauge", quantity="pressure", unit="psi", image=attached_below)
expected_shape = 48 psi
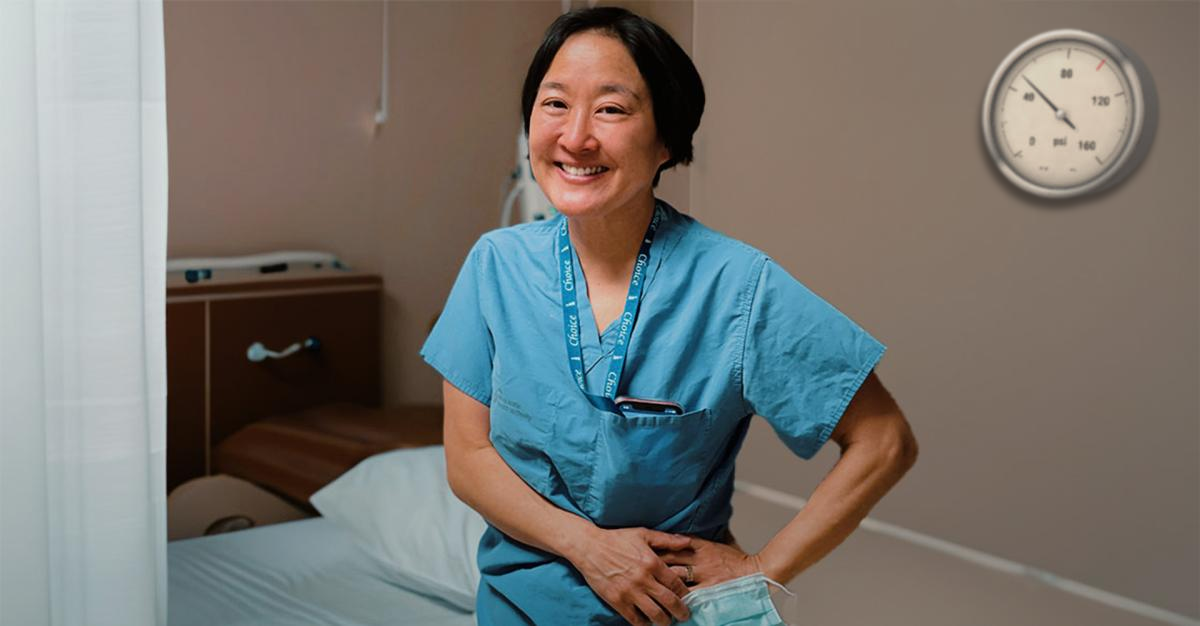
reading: 50 psi
